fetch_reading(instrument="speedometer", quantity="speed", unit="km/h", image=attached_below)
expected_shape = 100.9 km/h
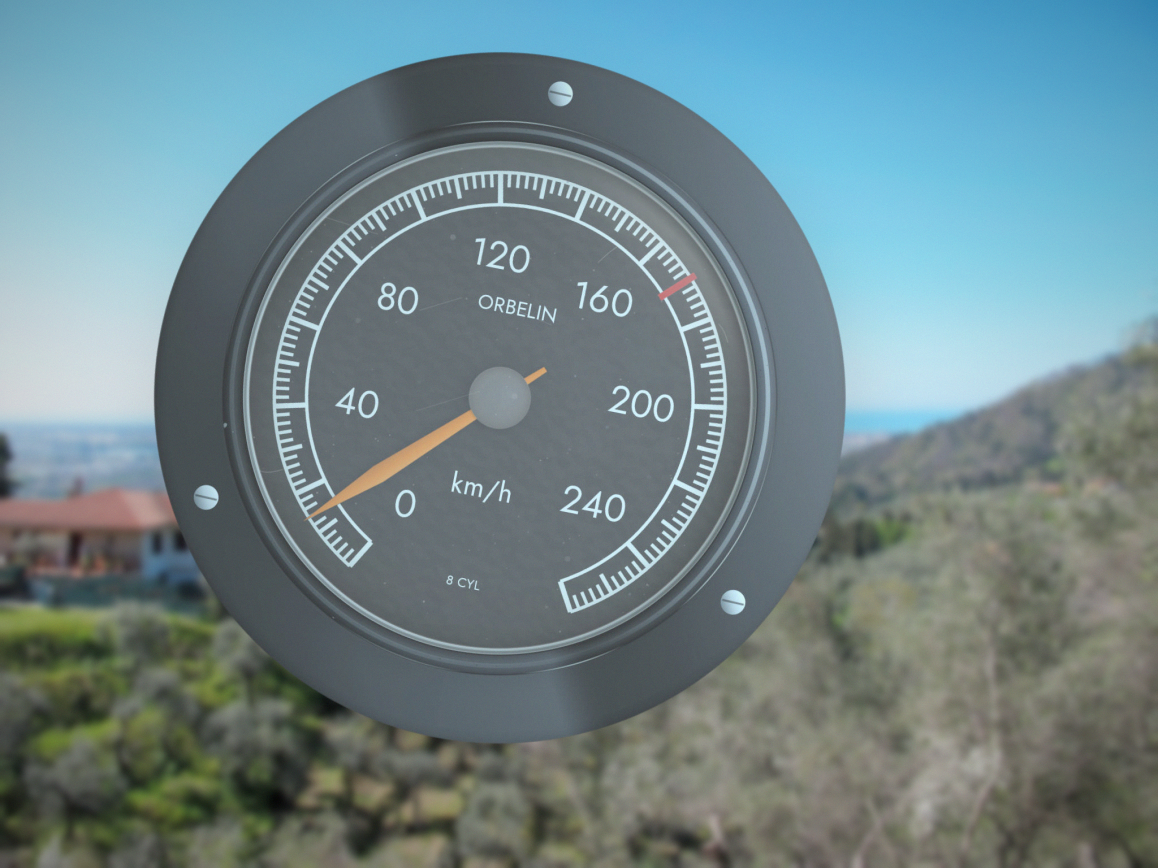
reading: 14 km/h
